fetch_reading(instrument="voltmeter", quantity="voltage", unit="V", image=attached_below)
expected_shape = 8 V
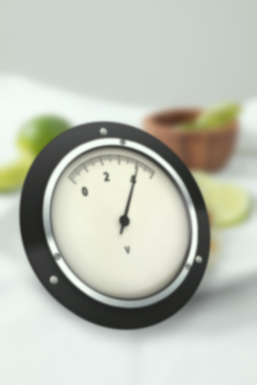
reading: 4 V
